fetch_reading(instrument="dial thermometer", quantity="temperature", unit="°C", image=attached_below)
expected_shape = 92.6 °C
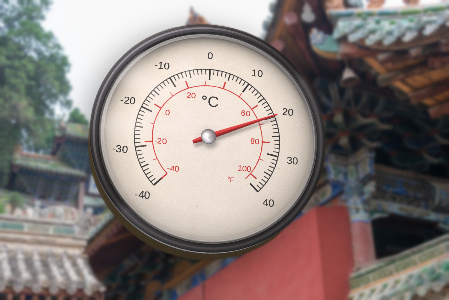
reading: 20 °C
